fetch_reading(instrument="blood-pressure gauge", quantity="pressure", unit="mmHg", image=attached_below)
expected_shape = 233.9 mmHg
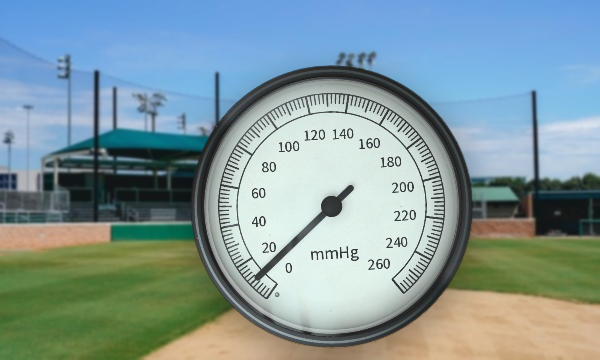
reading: 10 mmHg
